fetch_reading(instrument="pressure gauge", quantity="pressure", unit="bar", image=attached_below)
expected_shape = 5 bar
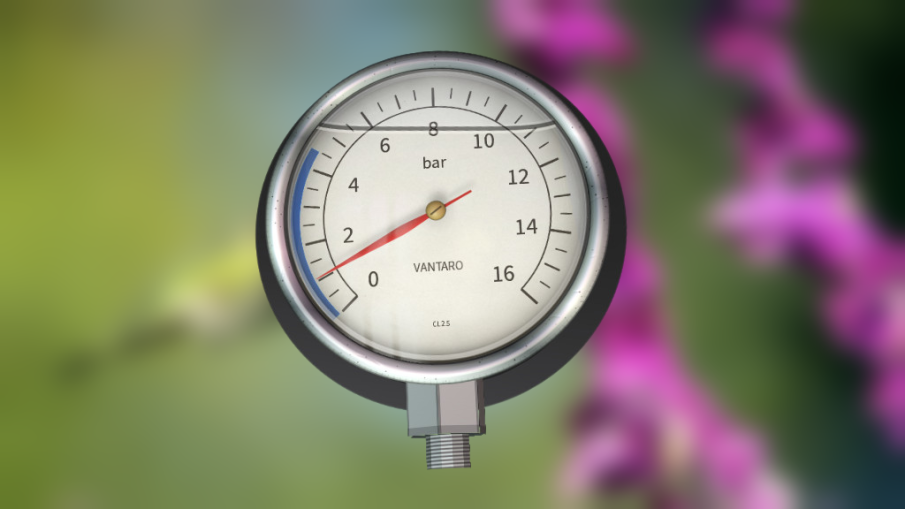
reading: 1 bar
